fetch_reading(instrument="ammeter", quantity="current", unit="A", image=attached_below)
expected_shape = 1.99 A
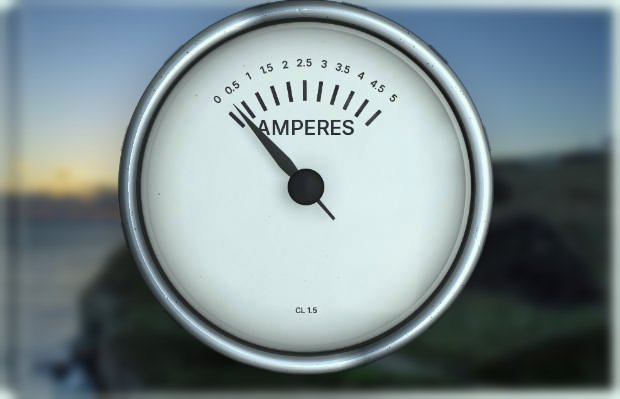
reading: 0.25 A
